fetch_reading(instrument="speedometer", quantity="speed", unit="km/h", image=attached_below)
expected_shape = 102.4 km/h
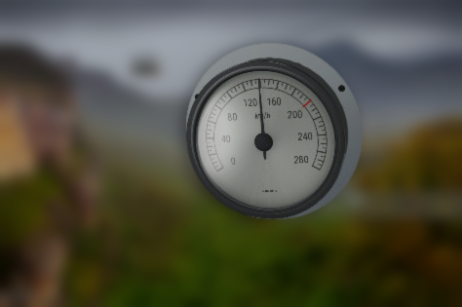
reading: 140 km/h
